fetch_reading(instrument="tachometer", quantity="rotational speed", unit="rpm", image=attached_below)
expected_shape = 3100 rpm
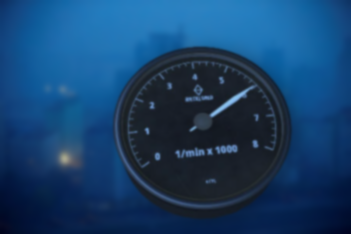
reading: 6000 rpm
